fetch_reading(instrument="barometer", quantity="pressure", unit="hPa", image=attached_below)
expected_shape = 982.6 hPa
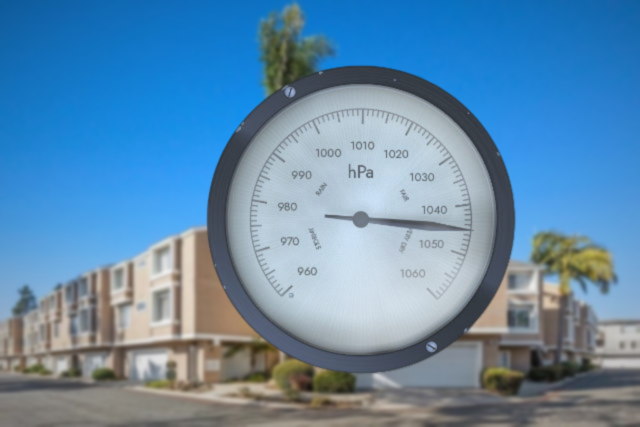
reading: 1045 hPa
